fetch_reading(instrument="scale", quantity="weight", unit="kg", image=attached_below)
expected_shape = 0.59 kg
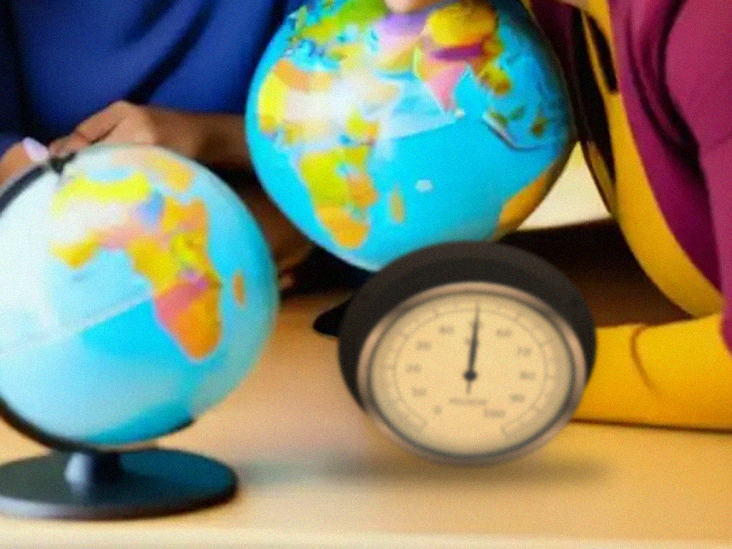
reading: 50 kg
